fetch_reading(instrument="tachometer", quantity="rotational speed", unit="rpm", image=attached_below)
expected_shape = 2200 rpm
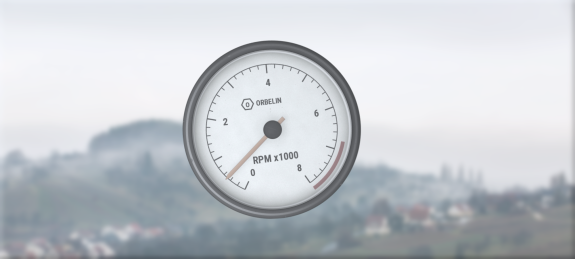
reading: 500 rpm
